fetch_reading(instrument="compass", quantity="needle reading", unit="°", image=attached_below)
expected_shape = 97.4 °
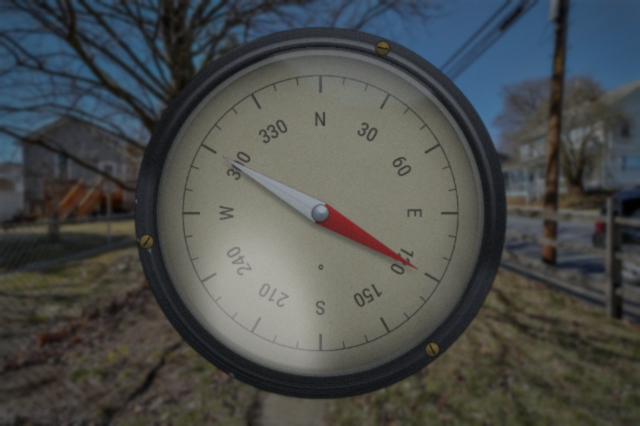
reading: 120 °
